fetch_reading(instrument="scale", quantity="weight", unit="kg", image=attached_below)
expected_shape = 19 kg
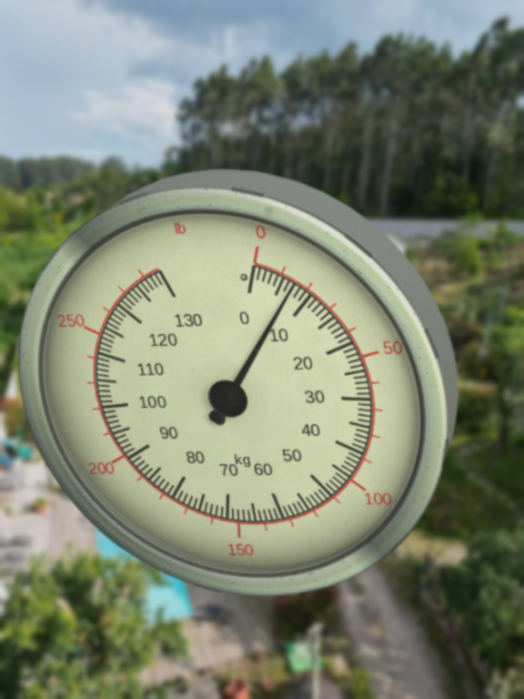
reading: 7 kg
